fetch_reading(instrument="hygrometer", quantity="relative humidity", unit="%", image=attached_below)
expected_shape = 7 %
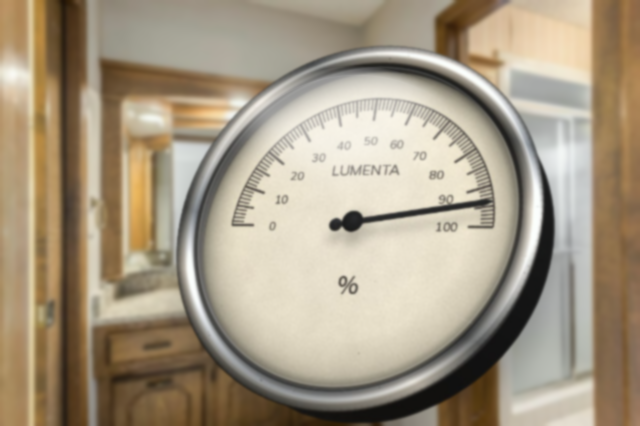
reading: 95 %
